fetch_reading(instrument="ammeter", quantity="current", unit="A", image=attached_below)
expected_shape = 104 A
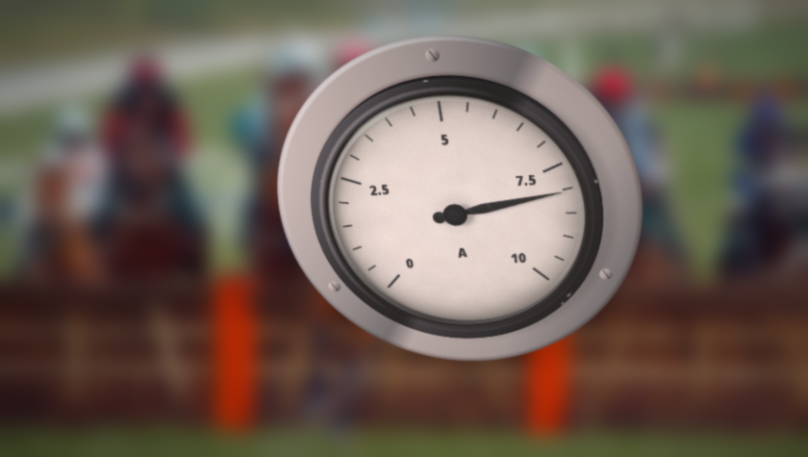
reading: 8 A
